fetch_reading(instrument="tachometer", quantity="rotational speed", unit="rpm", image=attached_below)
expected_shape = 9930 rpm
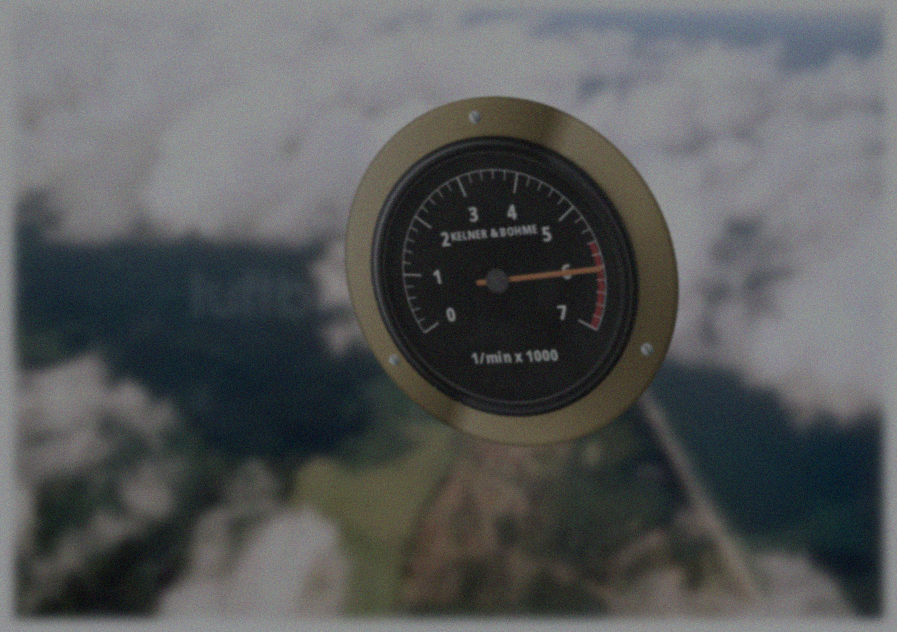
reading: 6000 rpm
